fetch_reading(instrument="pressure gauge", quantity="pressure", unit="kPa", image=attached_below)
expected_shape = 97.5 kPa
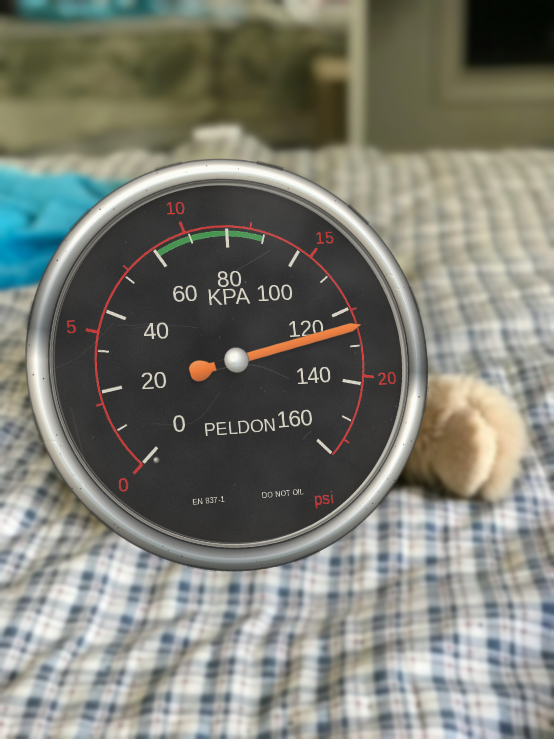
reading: 125 kPa
